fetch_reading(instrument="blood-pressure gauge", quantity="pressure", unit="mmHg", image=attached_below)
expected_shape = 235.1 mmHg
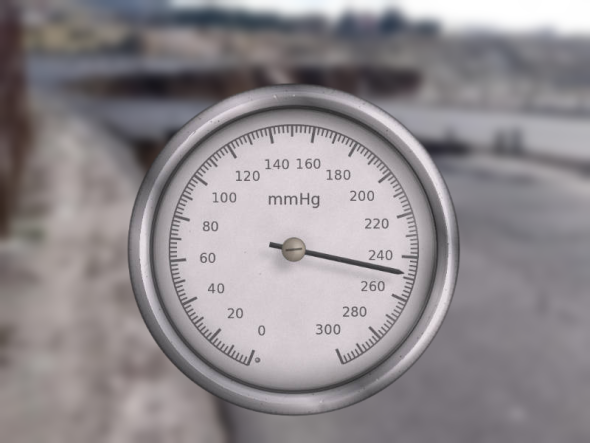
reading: 248 mmHg
